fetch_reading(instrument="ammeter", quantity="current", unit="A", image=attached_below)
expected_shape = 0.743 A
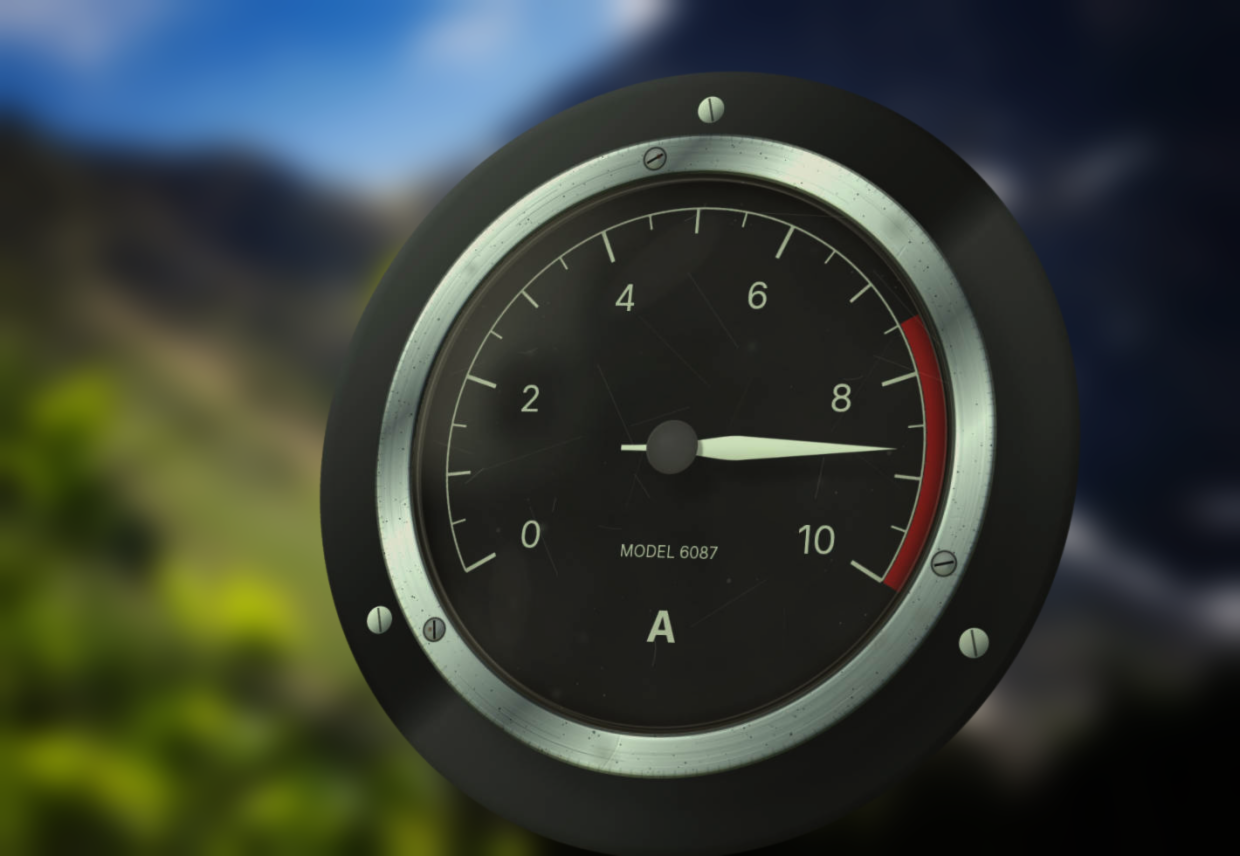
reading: 8.75 A
